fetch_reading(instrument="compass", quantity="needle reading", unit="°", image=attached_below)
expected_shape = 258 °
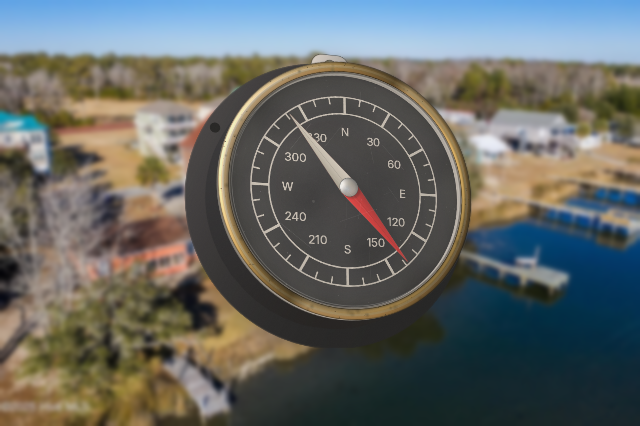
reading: 140 °
